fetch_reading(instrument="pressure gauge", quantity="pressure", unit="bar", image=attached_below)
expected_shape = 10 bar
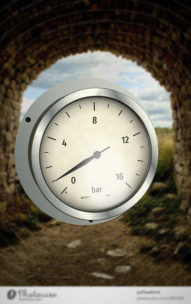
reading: 1 bar
